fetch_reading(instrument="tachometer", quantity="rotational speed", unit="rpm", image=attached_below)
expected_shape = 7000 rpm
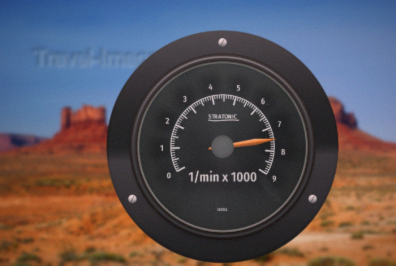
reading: 7500 rpm
